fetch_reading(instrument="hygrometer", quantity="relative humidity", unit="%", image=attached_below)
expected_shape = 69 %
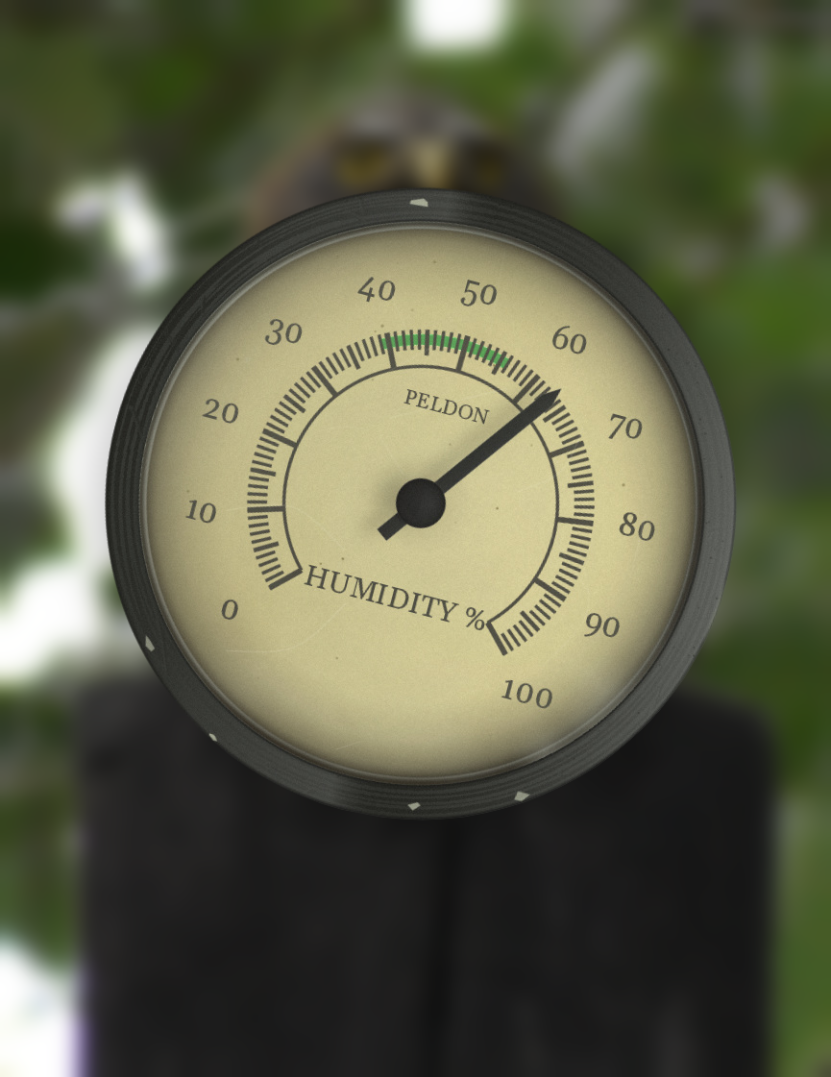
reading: 63 %
